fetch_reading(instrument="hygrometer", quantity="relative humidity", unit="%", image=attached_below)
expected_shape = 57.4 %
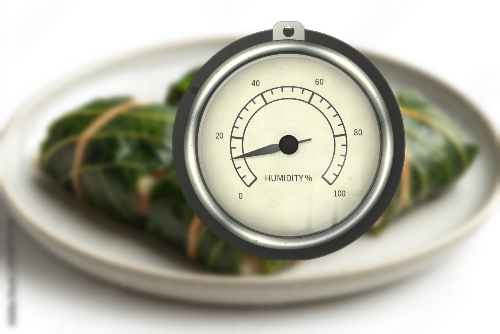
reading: 12 %
